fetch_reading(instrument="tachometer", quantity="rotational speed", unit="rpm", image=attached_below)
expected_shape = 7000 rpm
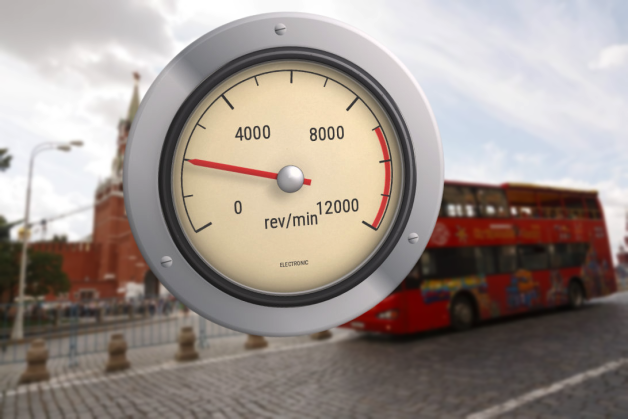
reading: 2000 rpm
